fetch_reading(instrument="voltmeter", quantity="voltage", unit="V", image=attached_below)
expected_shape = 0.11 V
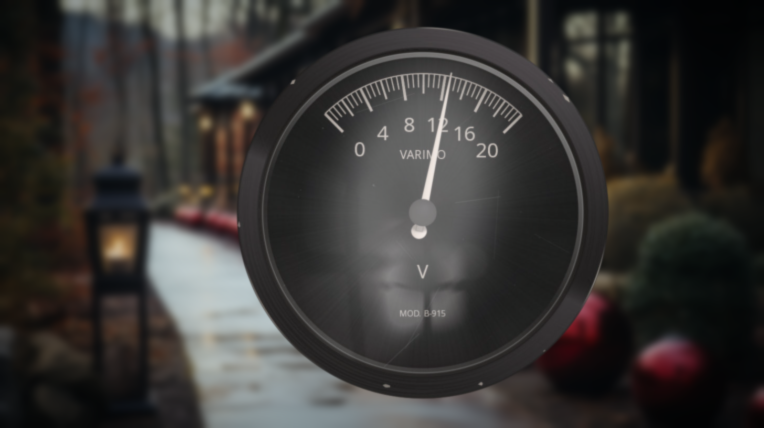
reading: 12.5 V
